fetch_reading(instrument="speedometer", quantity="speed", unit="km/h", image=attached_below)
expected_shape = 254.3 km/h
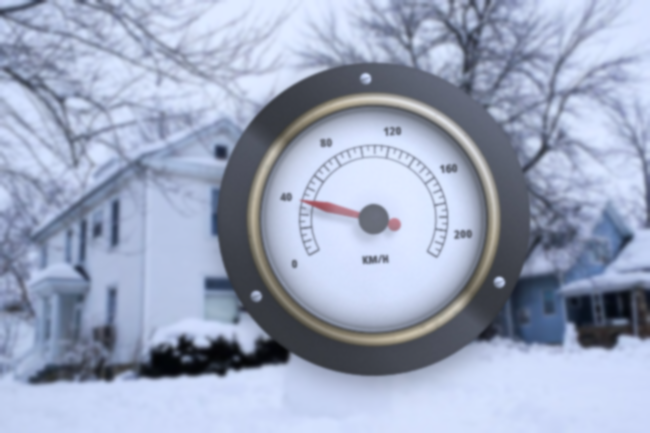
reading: 40 km/h
